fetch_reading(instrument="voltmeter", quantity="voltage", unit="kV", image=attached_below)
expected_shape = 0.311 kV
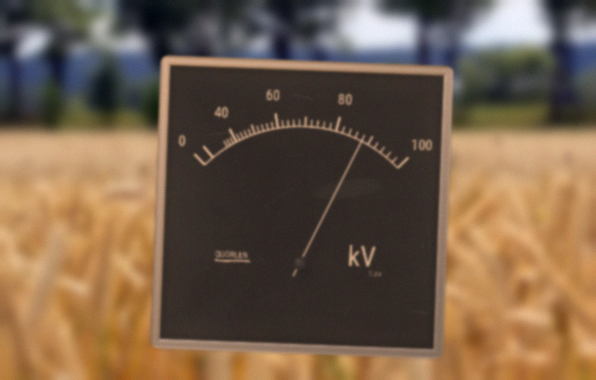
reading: 88 kV
